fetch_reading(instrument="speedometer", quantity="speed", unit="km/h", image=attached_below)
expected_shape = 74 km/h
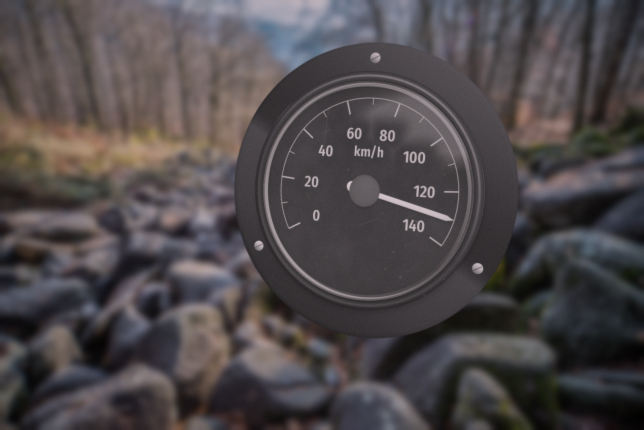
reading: 130 km/h
